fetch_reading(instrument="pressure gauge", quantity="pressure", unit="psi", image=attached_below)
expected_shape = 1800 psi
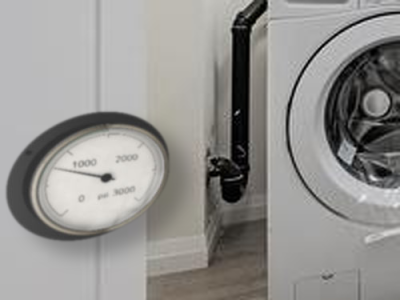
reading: 750 psi
